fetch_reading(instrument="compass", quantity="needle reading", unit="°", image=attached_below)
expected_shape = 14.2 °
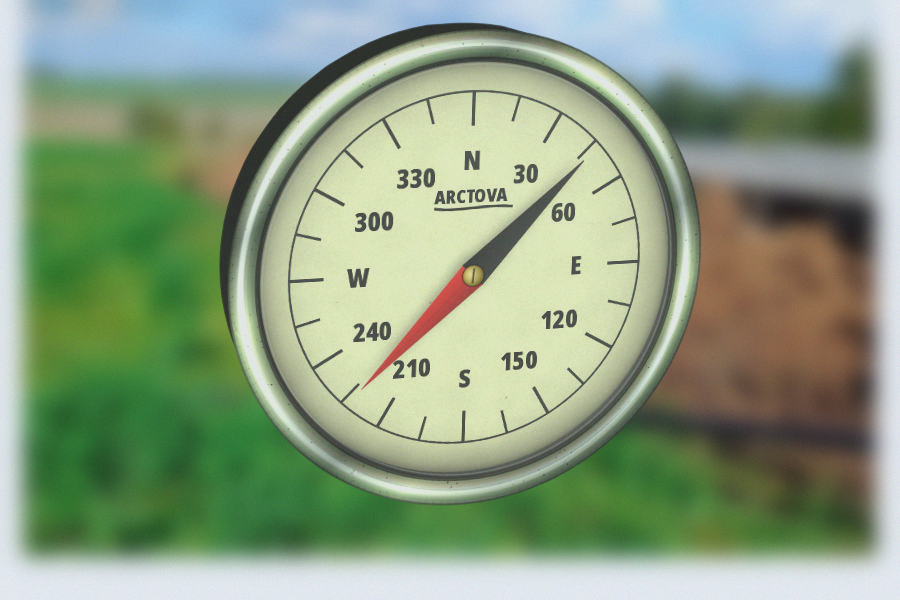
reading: 225 °
